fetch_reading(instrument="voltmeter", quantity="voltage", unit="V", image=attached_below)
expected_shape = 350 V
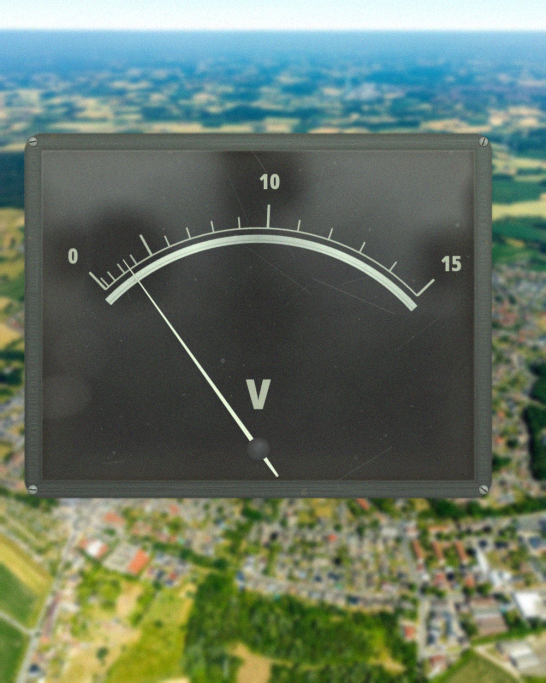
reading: 3.5 V
